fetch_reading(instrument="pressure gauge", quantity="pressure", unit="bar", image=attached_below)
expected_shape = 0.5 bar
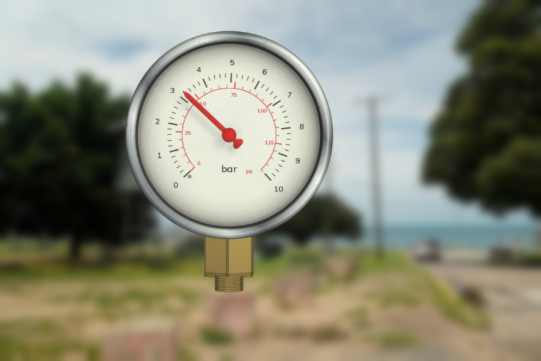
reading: 3.2 bar
